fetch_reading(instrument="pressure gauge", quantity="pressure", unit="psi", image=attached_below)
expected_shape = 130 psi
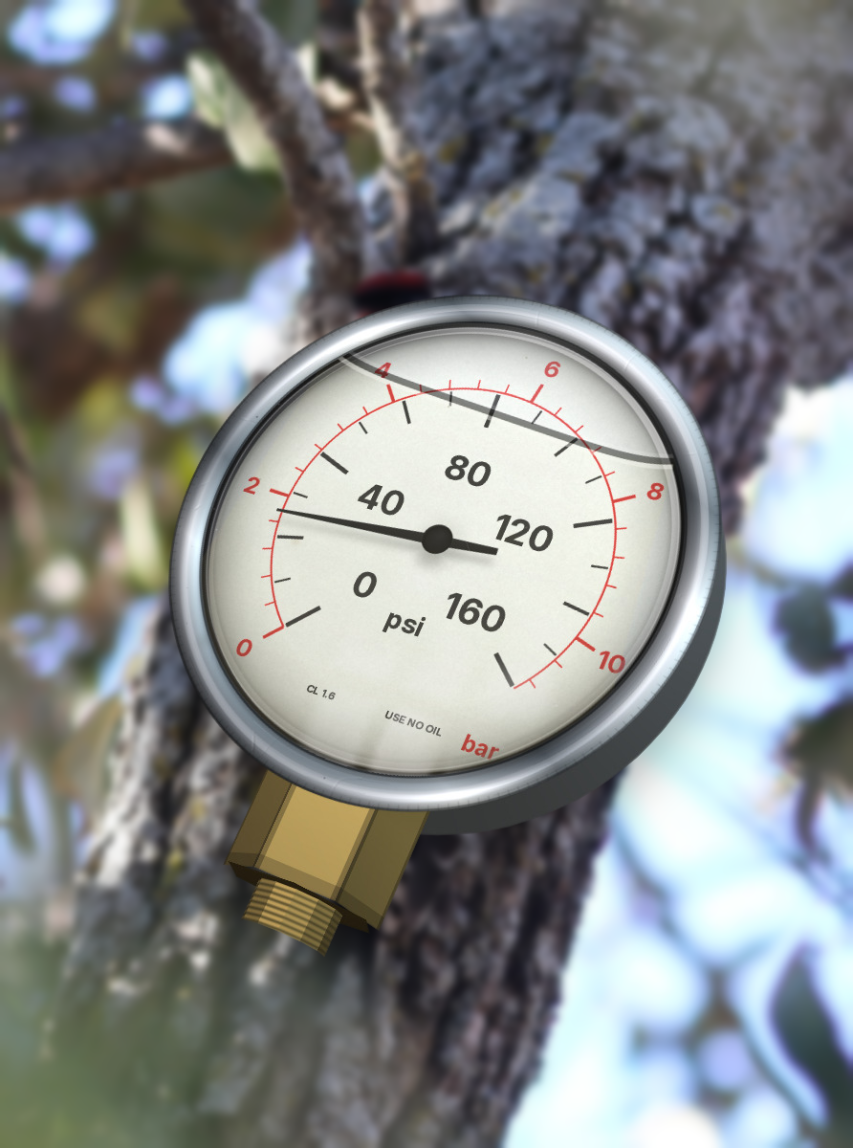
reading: 25 psi
